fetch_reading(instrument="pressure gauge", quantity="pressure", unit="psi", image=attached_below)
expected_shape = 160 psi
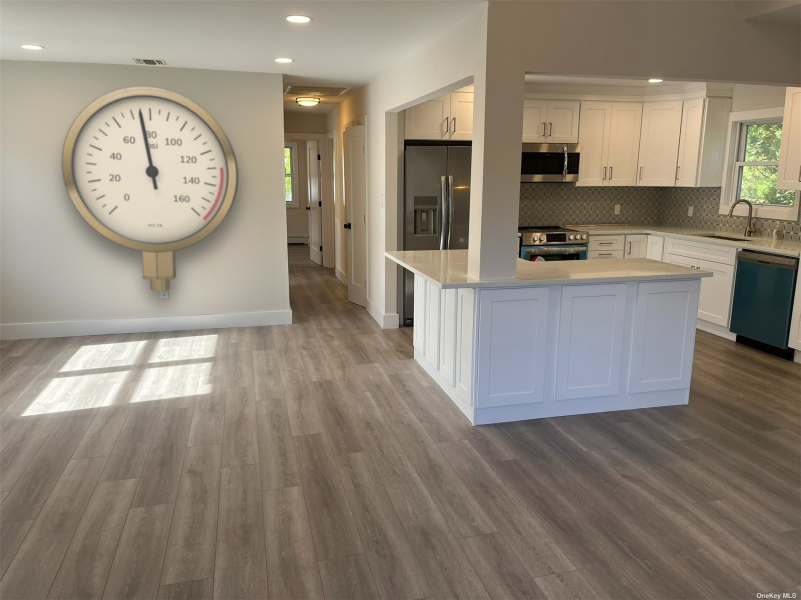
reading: 75 psi
